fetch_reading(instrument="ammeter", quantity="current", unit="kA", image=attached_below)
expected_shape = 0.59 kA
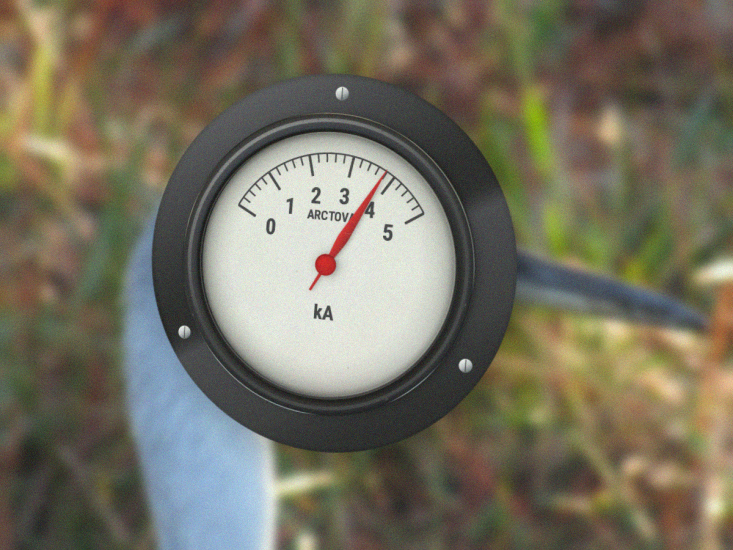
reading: 3.8 kA
